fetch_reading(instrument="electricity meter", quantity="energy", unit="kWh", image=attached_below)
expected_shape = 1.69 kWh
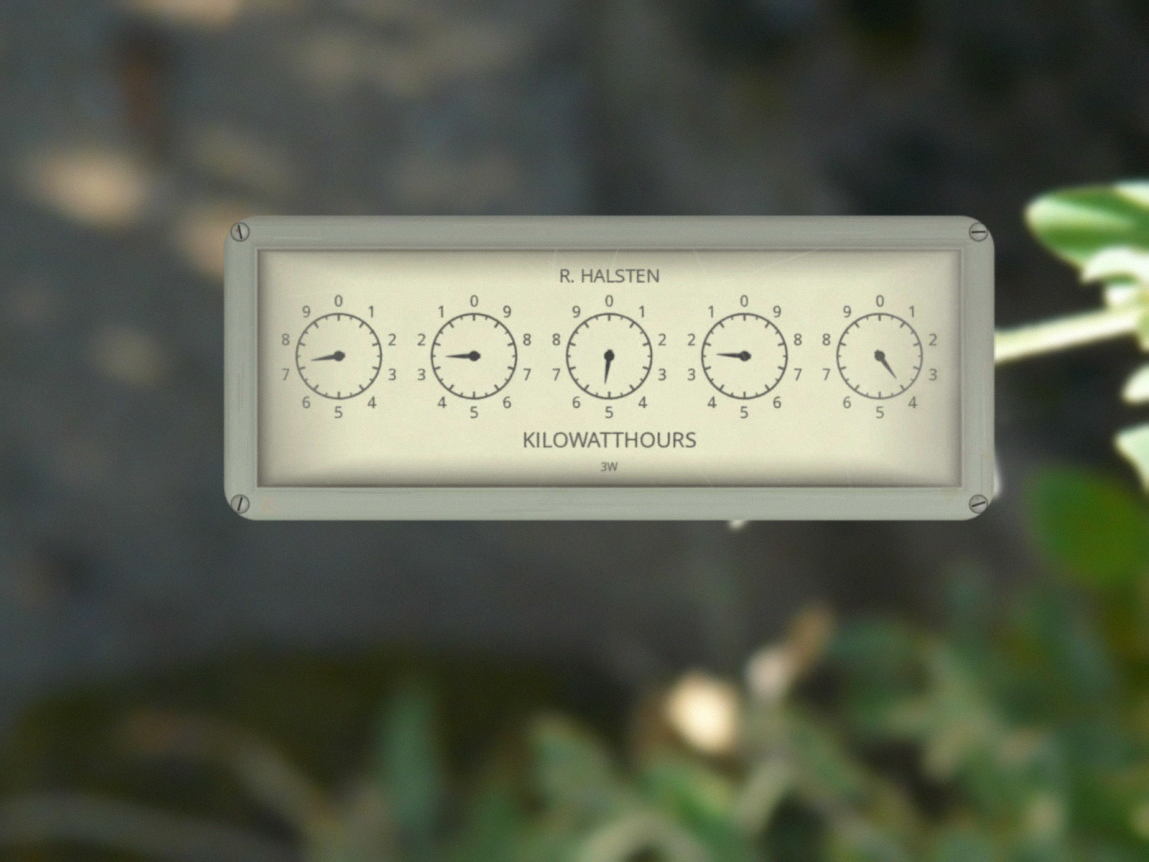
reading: 72524 kWh
